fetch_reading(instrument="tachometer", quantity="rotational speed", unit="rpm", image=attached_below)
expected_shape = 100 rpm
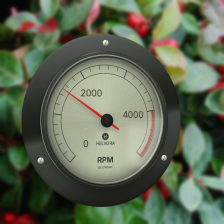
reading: 1500 rpm
